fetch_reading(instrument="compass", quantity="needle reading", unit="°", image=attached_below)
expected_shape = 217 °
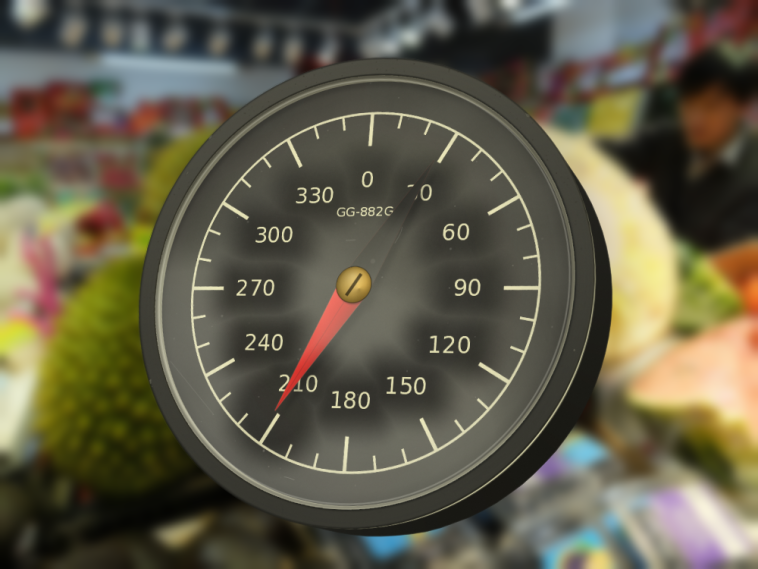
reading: 210 °
